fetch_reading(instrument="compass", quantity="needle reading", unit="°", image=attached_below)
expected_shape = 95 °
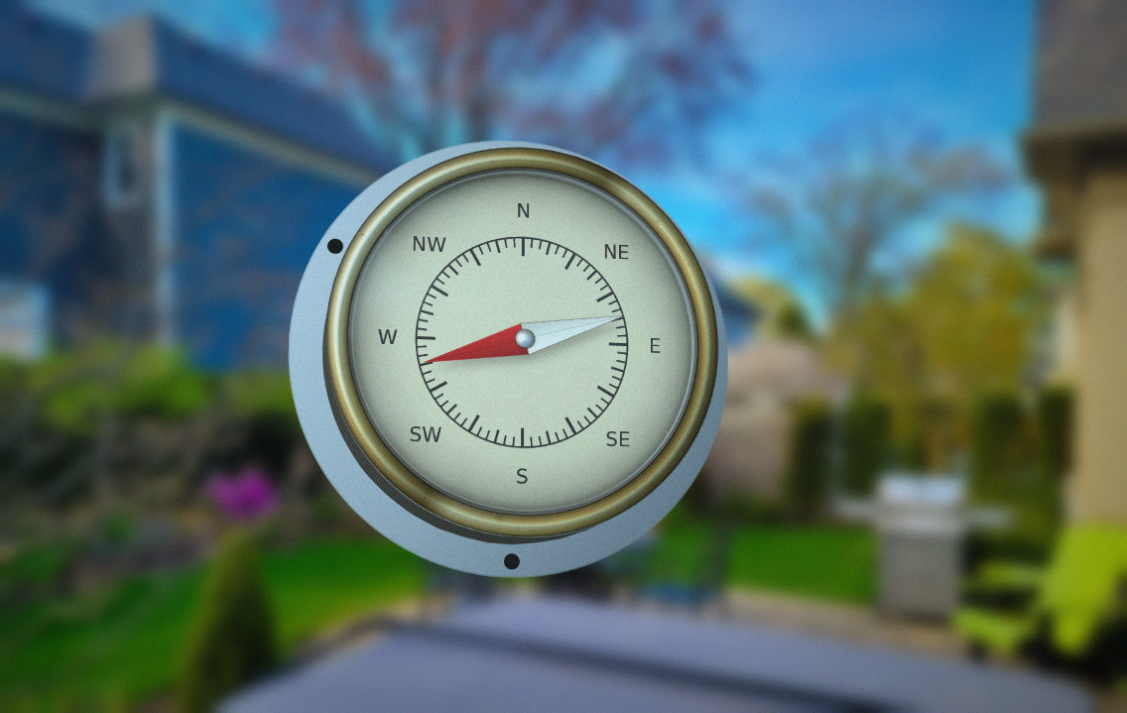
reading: 255 °
